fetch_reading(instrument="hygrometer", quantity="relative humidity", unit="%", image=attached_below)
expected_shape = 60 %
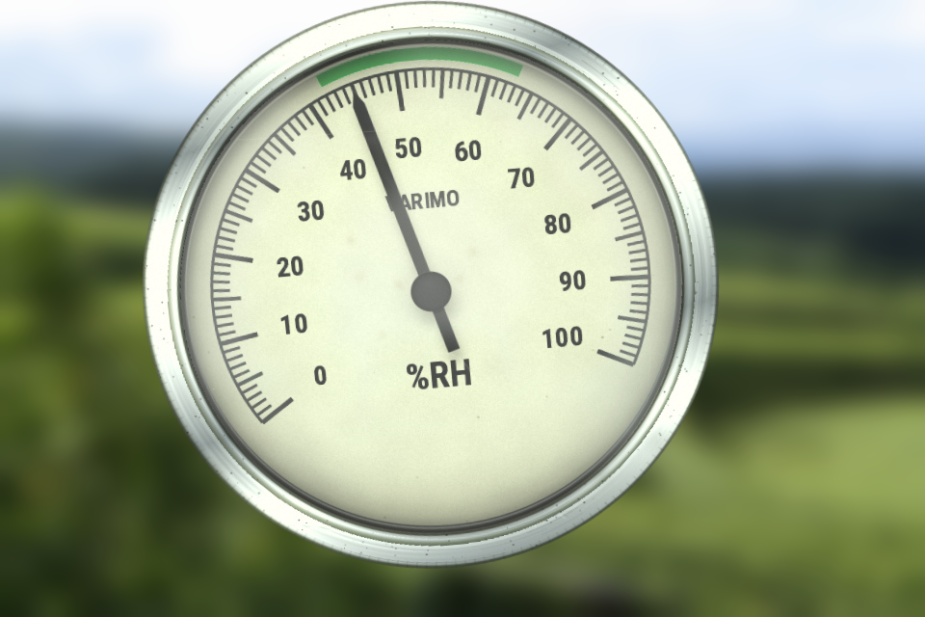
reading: 45 %
